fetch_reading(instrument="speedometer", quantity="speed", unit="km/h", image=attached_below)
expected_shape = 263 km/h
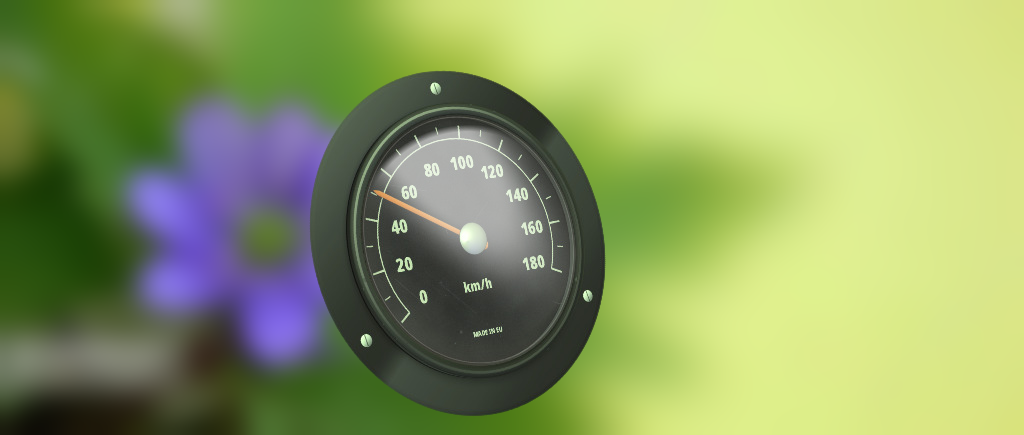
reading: 50 km/h
